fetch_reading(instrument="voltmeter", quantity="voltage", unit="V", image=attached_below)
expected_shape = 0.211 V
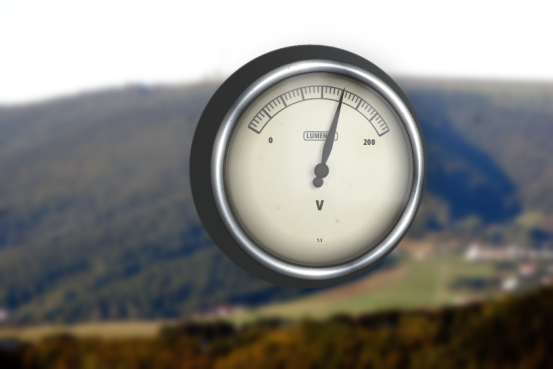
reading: 125 V
